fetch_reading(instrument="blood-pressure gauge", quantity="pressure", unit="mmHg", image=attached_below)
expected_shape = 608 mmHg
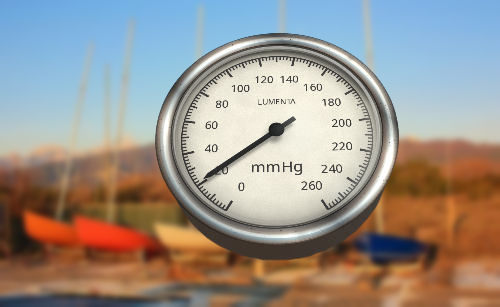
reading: 20 mmHg
